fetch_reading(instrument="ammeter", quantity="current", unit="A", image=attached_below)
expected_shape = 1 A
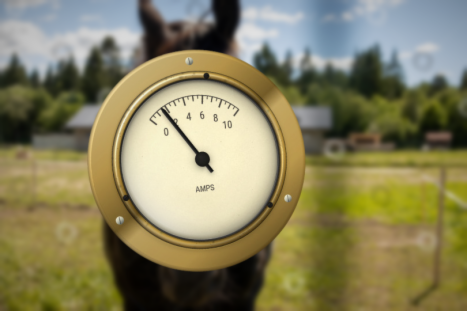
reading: 1.5 A
